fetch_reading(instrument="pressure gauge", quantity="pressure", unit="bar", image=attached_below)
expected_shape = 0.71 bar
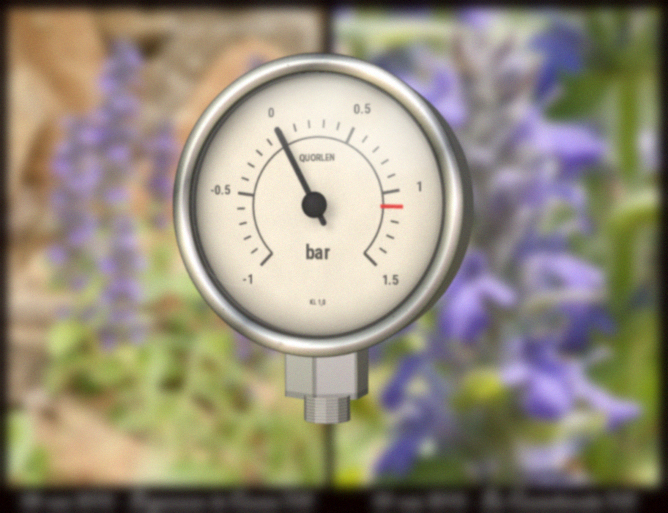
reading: 0 bar
